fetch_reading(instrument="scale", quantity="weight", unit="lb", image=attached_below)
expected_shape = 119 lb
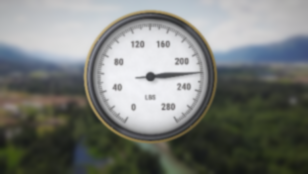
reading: 220 lb
